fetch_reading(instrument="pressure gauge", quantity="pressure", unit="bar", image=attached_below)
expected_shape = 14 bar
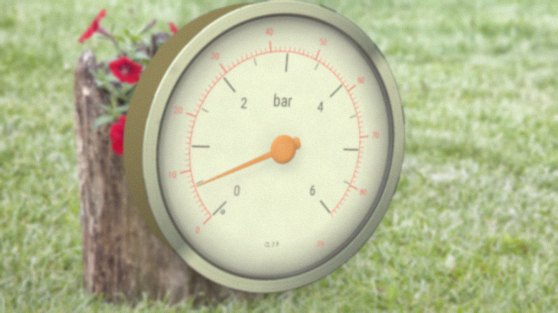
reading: 0.5 bar
